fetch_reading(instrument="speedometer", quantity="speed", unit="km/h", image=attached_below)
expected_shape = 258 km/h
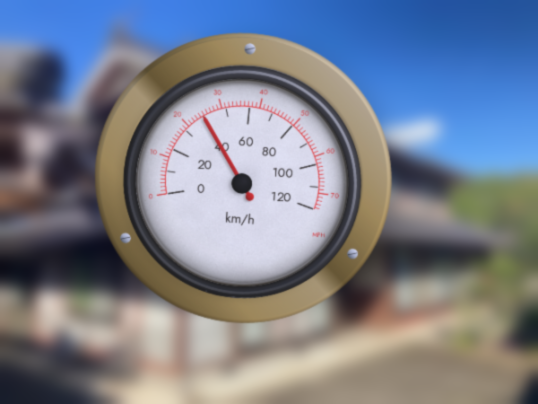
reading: 40 km/h
